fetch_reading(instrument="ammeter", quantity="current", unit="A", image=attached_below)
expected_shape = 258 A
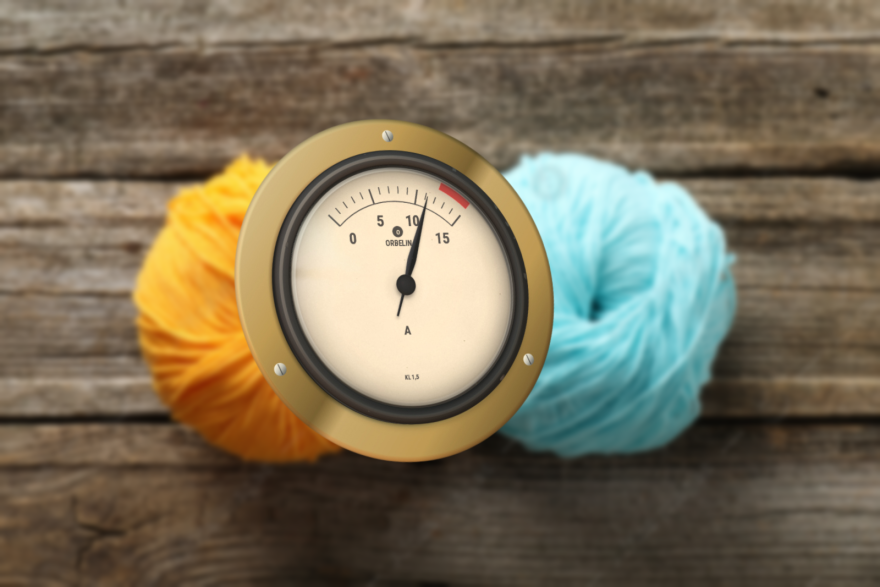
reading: 11 A
